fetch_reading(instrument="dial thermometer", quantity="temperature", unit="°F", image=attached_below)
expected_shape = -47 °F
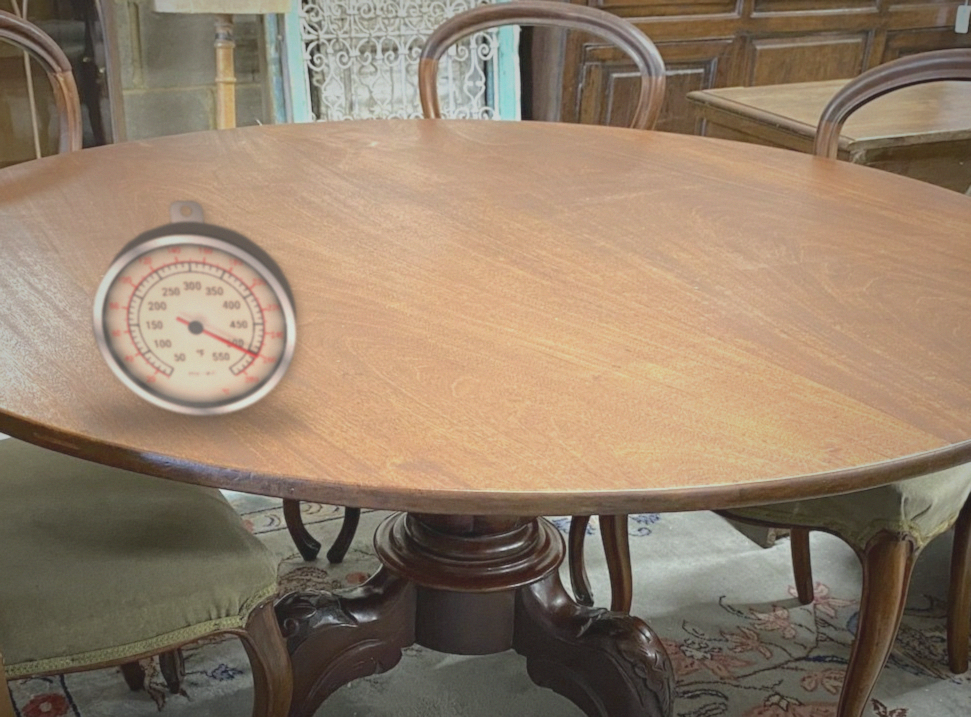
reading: 500 °F
